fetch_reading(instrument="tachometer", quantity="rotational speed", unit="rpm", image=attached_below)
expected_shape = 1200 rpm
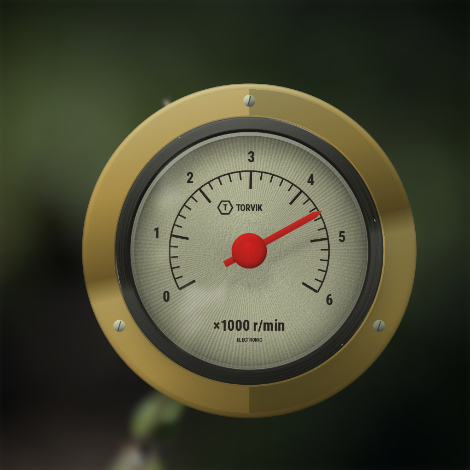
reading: 4500 rpm
